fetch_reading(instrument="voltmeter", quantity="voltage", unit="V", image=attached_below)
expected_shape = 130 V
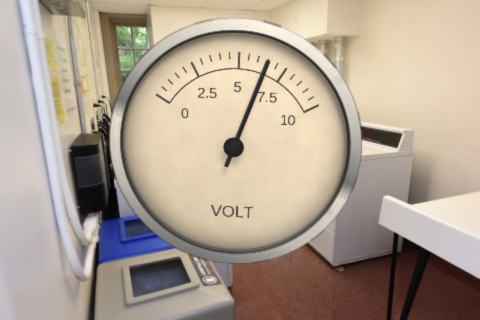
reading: 6.5 V
